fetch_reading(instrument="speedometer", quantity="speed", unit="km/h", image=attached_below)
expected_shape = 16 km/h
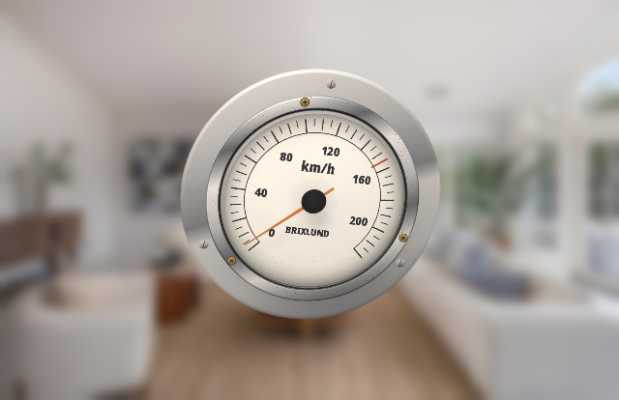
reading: 5 km/h
